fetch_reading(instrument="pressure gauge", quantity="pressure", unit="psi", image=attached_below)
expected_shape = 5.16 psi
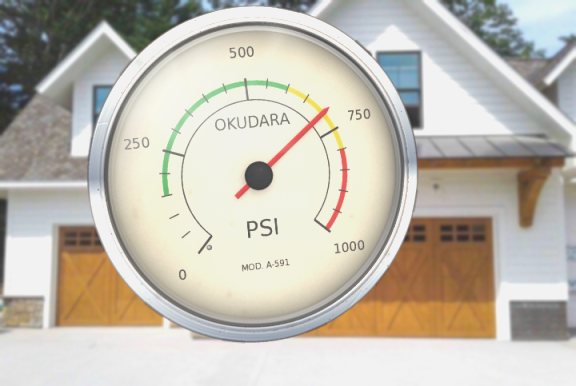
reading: 700 psi
